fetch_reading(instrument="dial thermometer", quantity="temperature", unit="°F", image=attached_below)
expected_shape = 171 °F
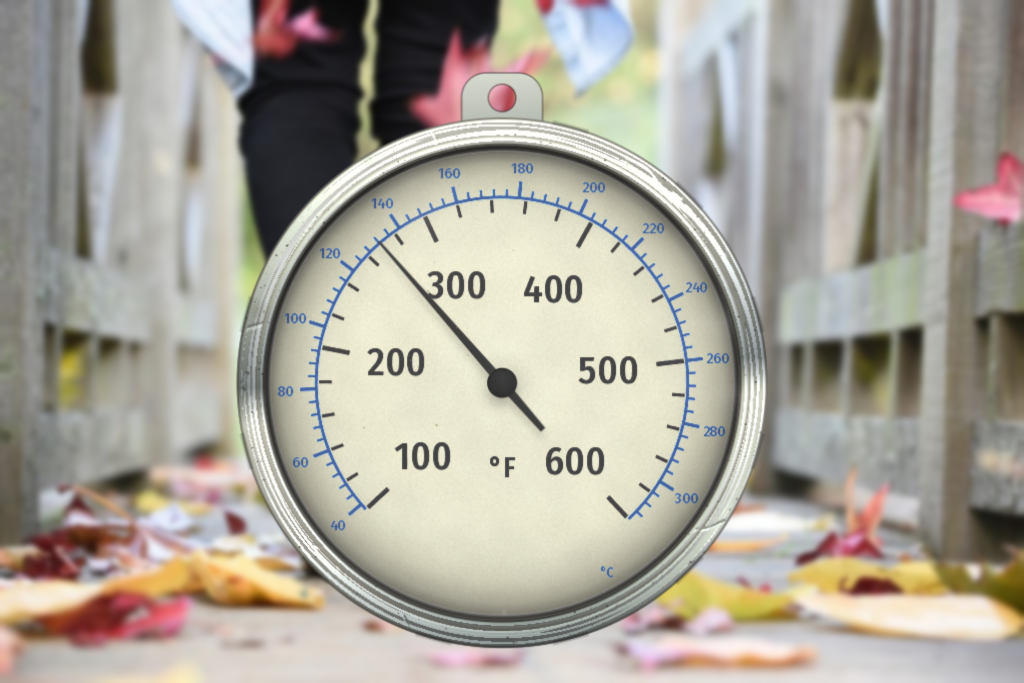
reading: 270 °F
